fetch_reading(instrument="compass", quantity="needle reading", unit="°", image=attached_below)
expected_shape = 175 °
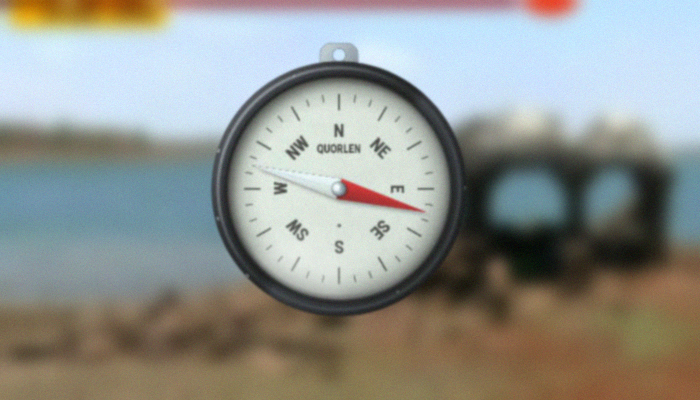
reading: 105 °
